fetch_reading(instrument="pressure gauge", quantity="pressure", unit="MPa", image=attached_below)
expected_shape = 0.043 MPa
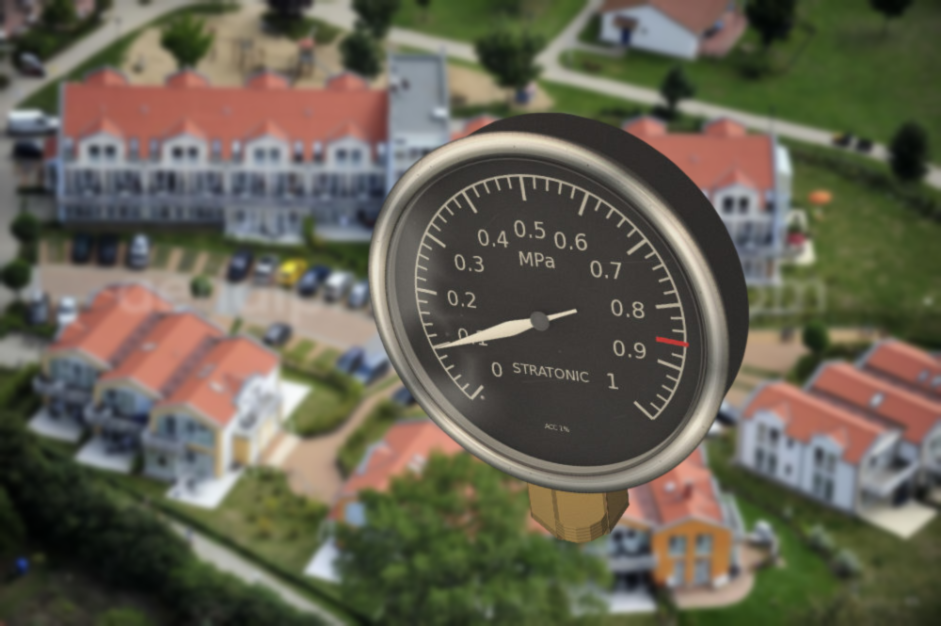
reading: 0.1 MPa
